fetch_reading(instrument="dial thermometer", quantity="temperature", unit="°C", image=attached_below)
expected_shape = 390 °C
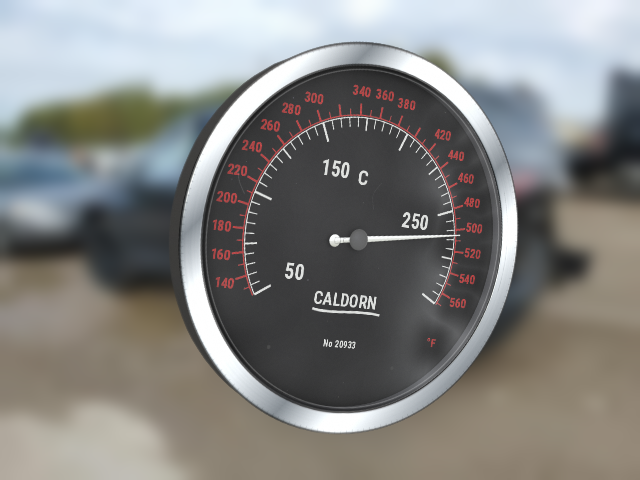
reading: 262.5 °C
